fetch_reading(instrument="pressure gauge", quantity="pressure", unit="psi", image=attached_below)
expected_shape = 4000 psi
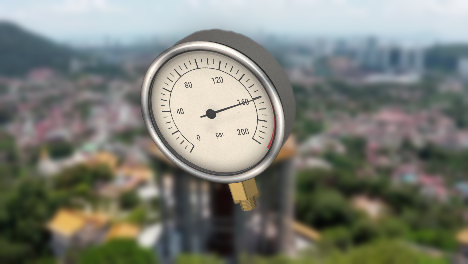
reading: 160 psi
